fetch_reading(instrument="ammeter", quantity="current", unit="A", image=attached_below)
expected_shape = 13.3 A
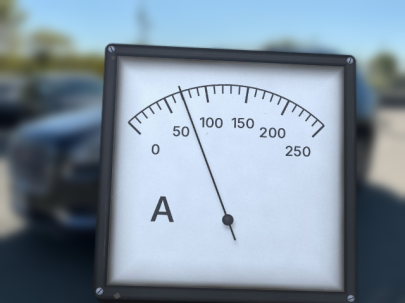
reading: 70 A
